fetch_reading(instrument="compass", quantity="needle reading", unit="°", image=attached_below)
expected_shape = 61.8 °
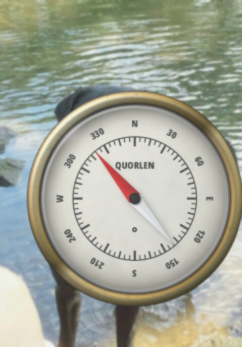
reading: 320 °
